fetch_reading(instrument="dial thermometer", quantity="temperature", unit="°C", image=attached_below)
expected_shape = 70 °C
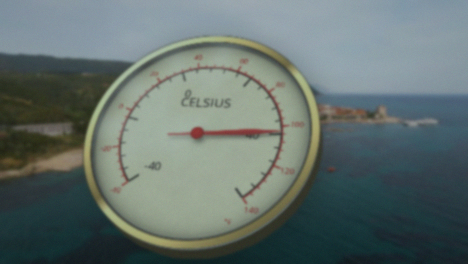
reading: 40 °C
